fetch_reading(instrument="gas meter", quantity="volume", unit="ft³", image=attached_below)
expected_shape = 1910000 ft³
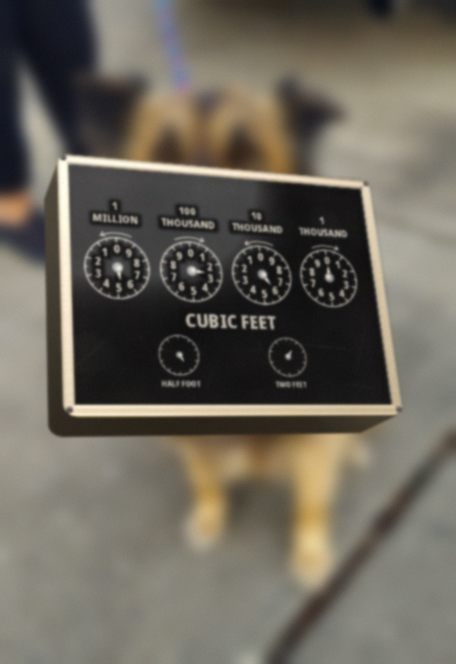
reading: 526000 ft³
